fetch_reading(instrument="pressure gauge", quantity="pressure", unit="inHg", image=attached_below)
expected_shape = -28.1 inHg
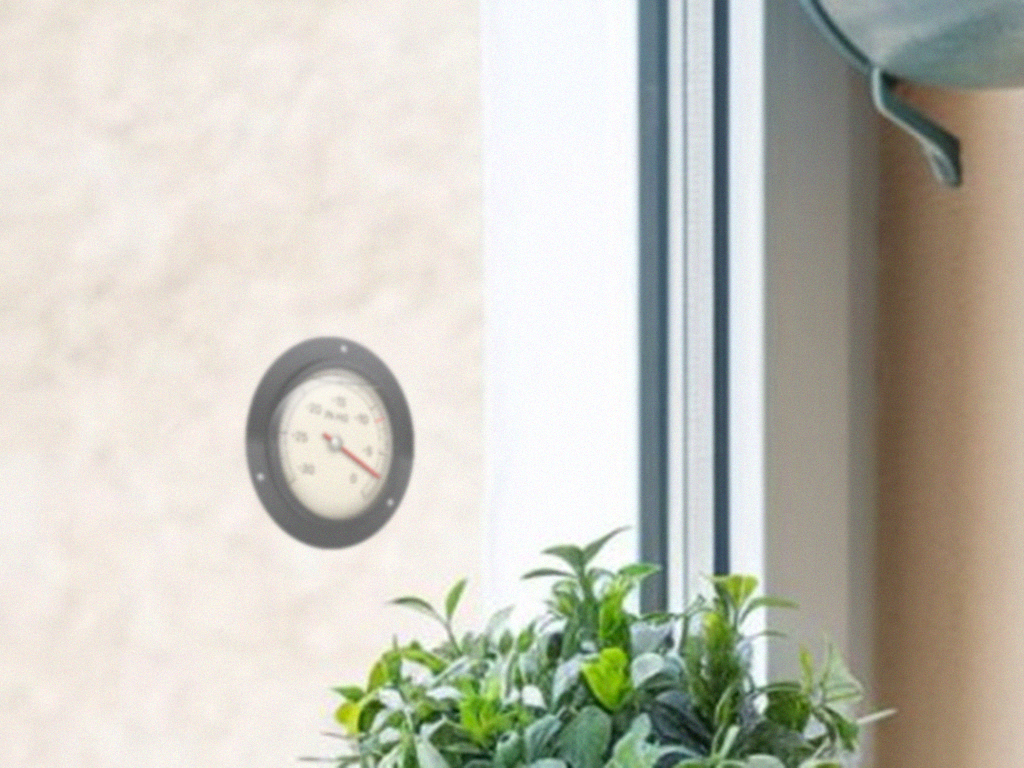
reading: -2.5 inHg
